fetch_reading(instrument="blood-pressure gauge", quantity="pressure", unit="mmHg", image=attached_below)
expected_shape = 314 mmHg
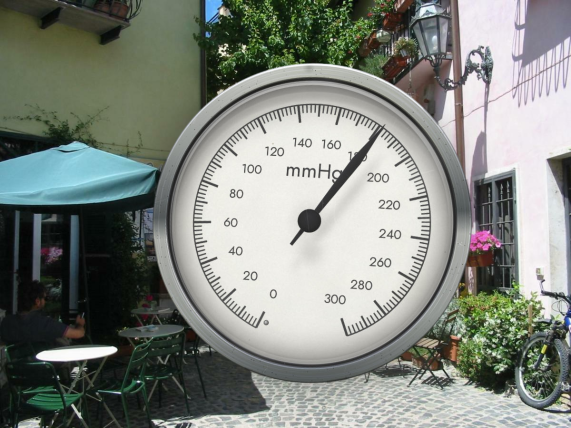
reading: 182 mmHg
